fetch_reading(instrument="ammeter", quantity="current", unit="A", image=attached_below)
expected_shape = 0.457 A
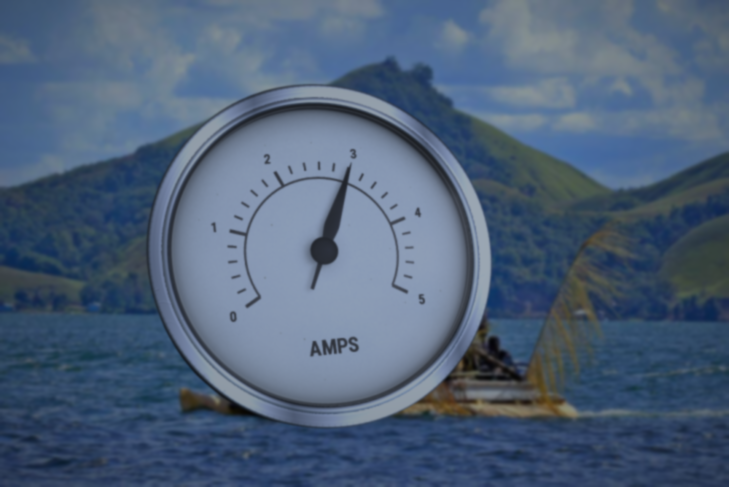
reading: 3 A
